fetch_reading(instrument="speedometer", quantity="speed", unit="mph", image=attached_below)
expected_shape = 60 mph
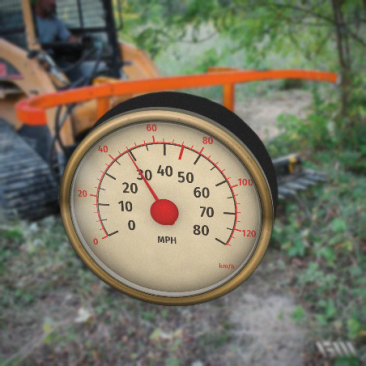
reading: 30 mph
